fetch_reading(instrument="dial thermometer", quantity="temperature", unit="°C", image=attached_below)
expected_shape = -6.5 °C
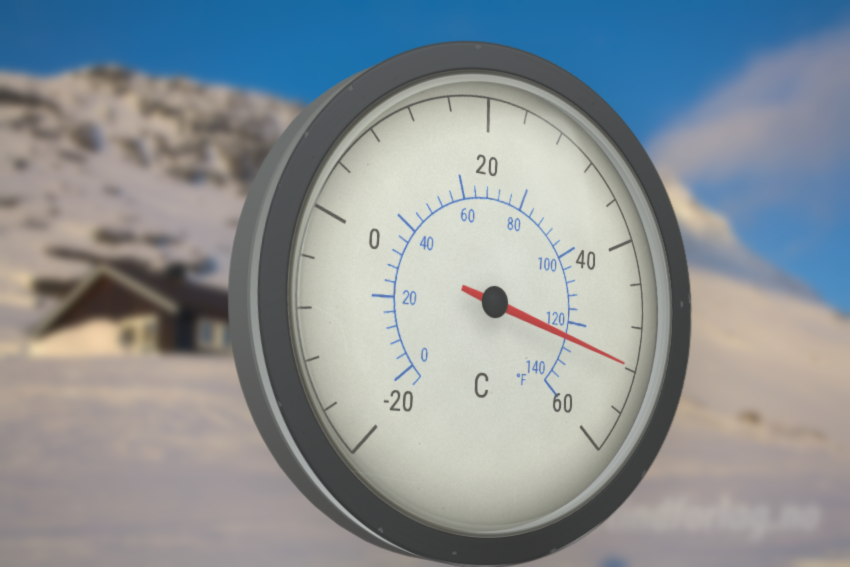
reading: 52 °C
